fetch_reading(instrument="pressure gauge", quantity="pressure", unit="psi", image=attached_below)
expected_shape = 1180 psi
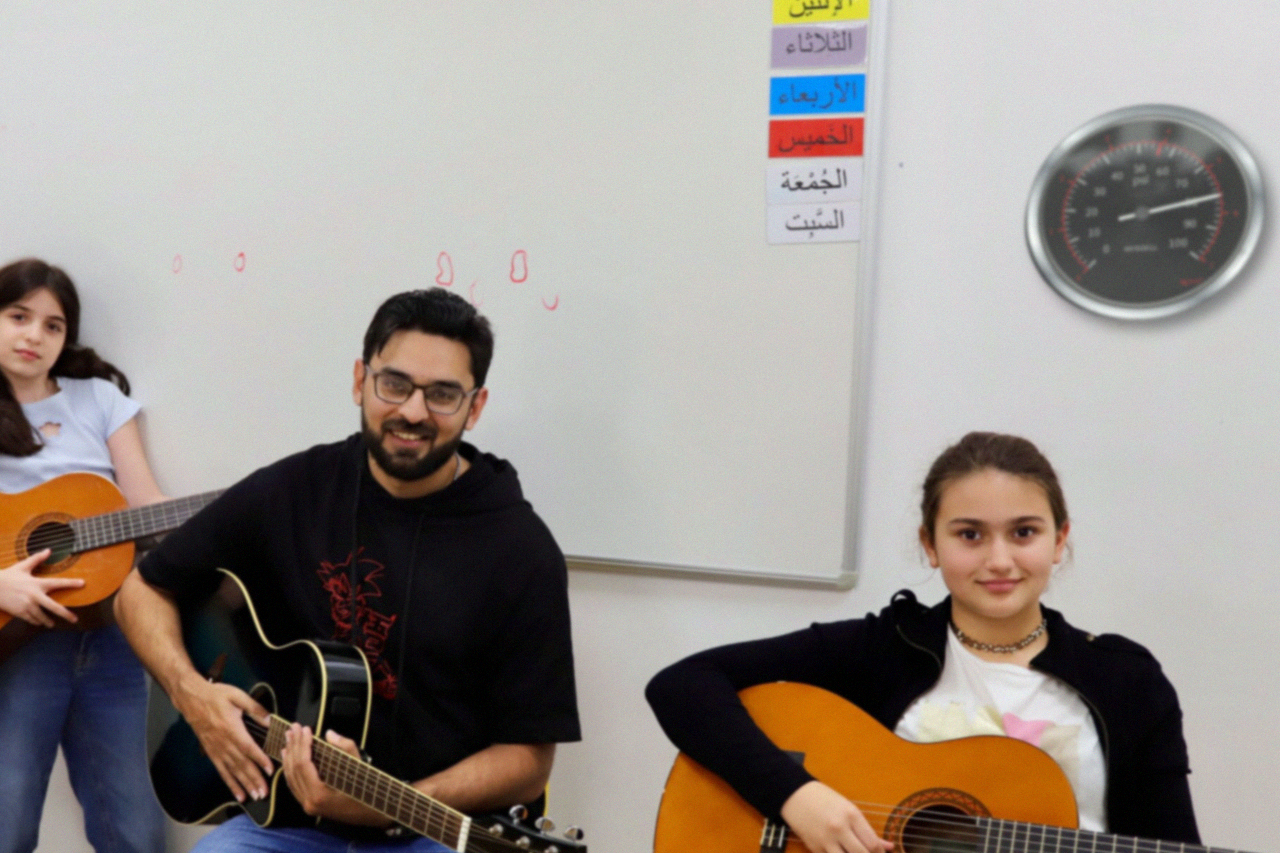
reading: 80 psi
